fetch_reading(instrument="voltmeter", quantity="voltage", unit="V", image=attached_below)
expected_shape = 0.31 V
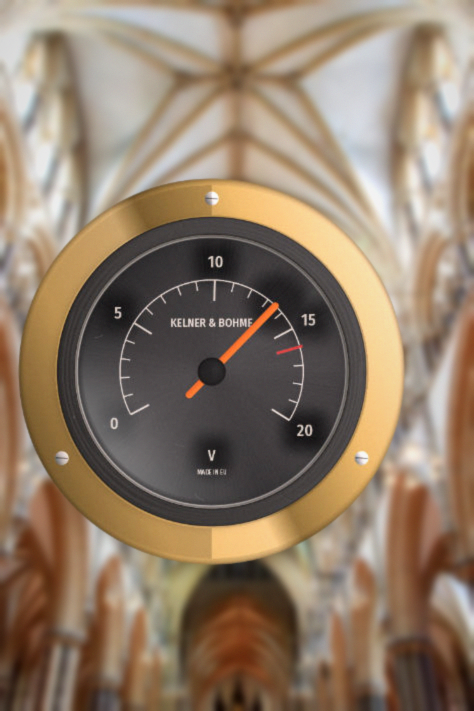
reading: 13.5 V
